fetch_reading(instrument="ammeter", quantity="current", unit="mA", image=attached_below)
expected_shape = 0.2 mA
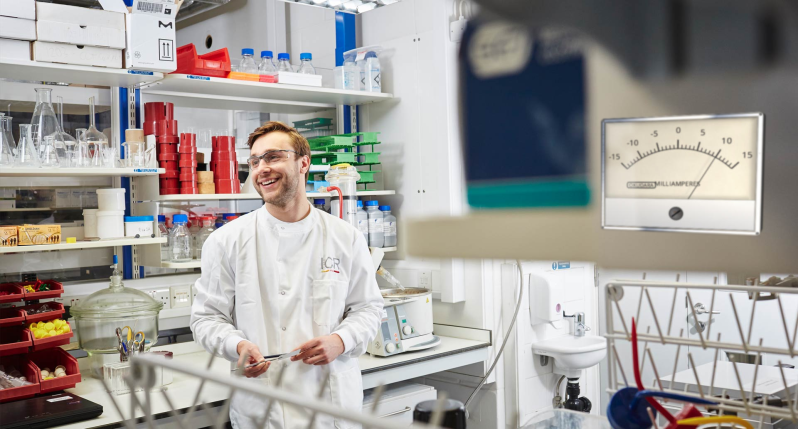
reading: 10 mA
